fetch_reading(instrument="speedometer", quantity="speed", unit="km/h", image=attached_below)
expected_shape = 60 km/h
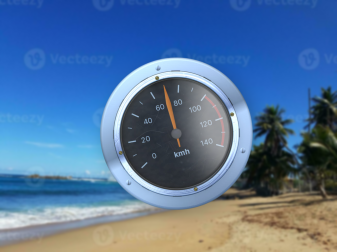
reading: 70 km/h
